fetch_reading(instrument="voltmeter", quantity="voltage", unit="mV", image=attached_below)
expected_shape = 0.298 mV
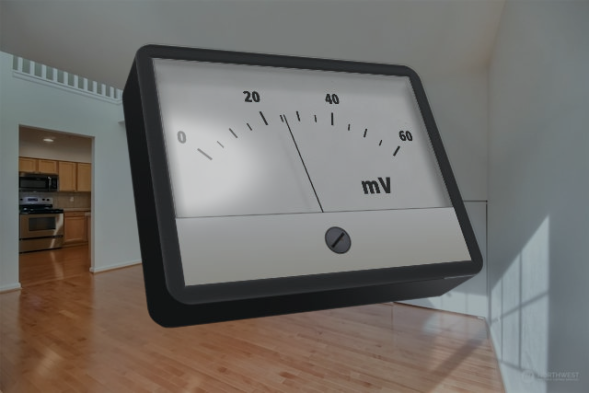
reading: 25 mV
